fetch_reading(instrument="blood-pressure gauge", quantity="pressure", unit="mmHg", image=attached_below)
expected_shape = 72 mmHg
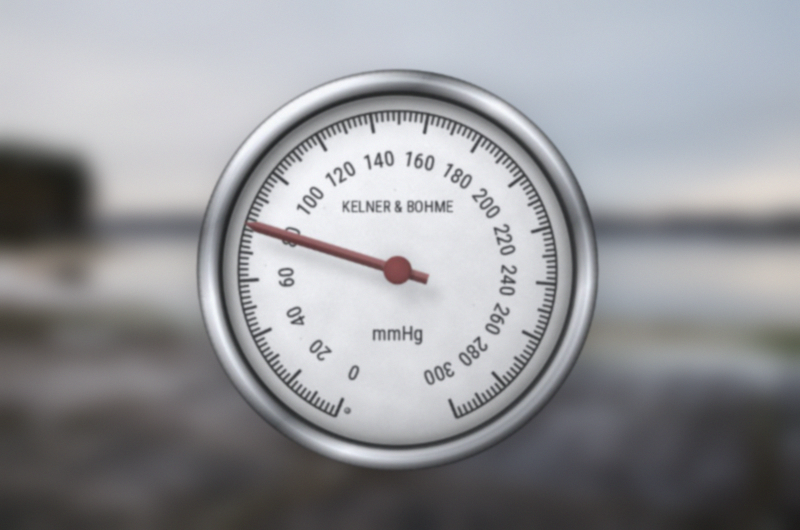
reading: 80 mmHg
